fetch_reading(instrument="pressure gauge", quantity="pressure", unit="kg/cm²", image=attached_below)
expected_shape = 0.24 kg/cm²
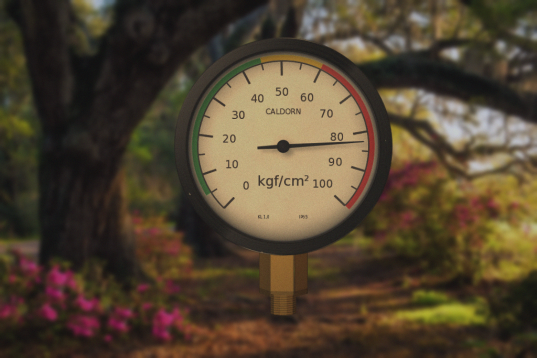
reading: 82.5 kg/cm²
